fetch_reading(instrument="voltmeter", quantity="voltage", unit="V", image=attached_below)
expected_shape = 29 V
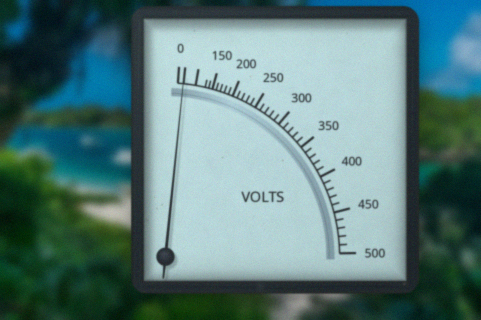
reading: 50 V
